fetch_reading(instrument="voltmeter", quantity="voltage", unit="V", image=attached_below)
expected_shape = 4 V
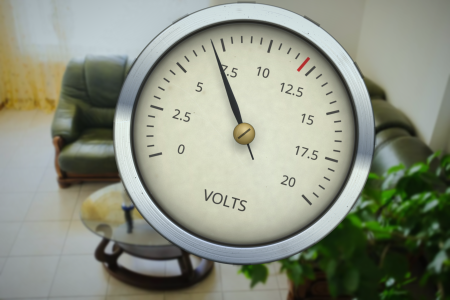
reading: 7 V
